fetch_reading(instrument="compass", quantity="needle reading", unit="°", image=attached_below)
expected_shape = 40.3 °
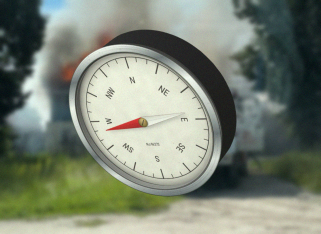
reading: 260 °
